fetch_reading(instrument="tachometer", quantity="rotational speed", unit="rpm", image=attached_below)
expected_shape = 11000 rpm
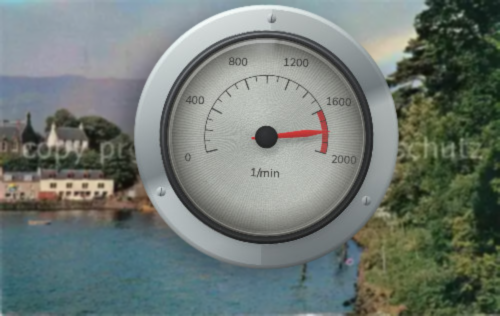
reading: 1800 rpm
